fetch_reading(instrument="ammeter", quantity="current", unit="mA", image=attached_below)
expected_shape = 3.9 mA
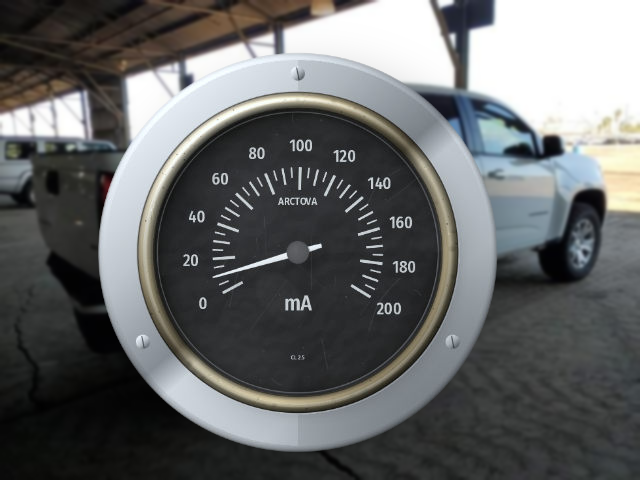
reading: 10 mA
